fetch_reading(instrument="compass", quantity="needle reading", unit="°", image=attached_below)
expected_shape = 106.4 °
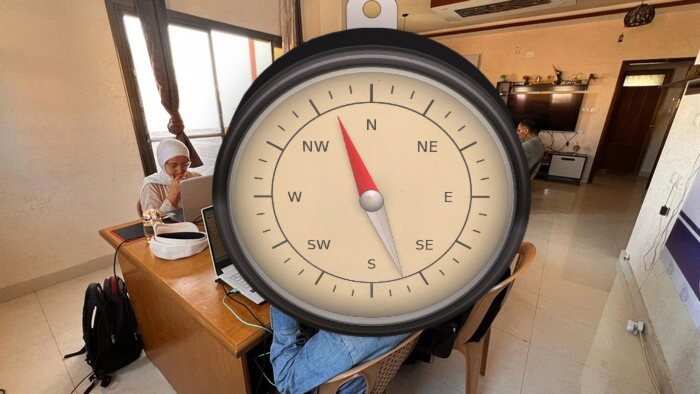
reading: 340 °
